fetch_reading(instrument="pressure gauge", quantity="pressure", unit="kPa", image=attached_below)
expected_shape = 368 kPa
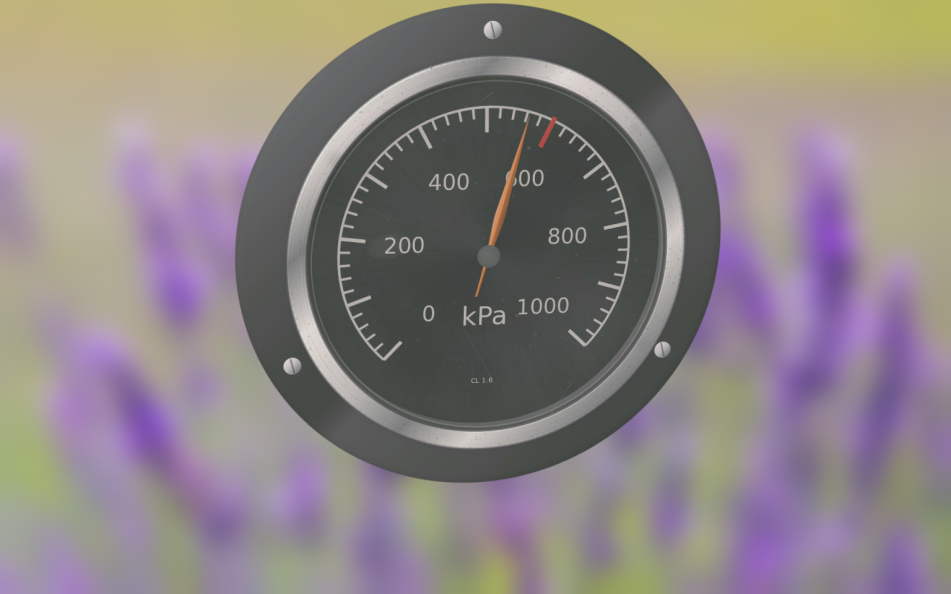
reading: 560 kPa
